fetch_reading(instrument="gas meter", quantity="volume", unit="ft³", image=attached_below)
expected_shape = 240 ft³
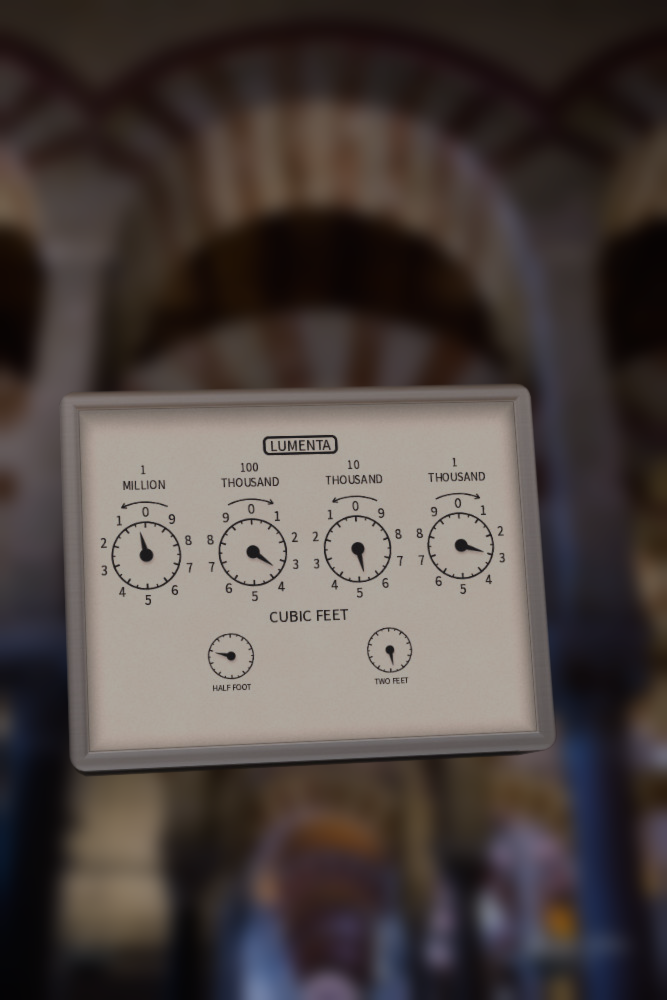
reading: 35300 ft³
